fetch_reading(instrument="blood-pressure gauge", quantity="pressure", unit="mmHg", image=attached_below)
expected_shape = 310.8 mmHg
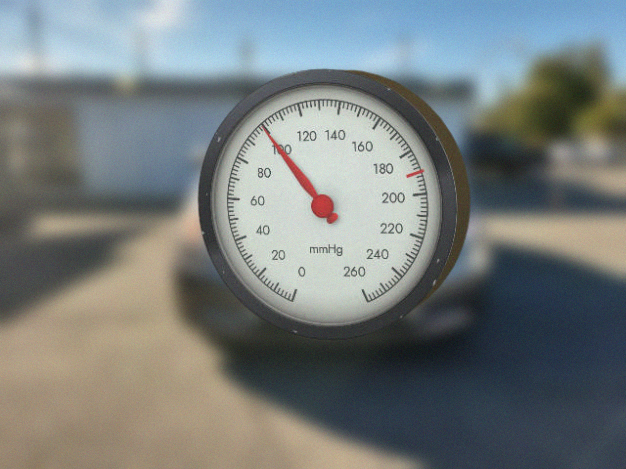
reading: 100 mmHg
